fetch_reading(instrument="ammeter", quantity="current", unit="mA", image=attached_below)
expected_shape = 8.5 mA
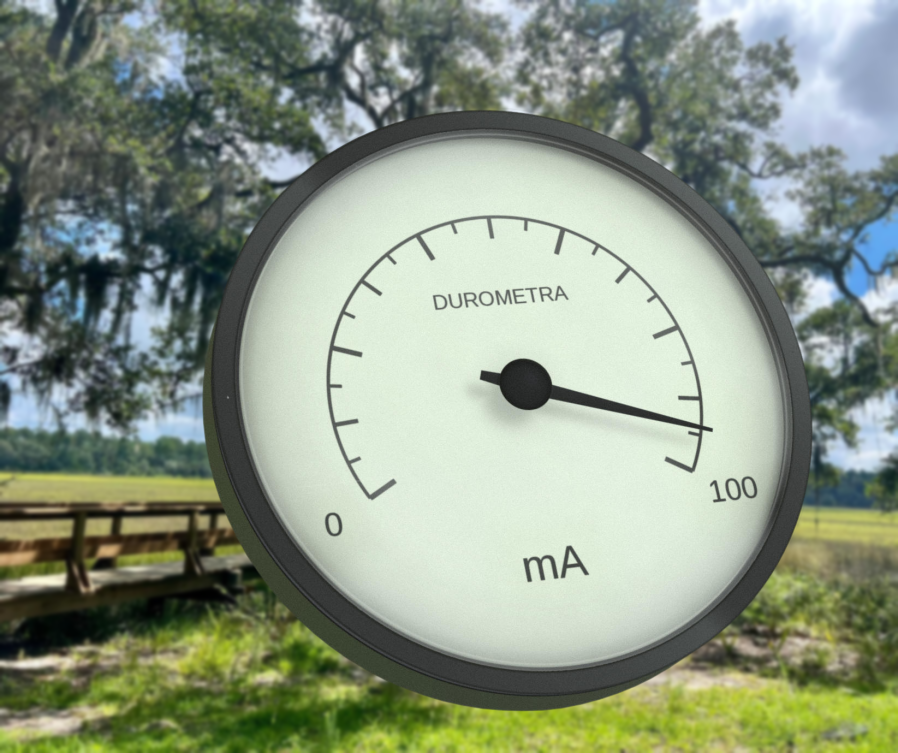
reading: 95 mA
